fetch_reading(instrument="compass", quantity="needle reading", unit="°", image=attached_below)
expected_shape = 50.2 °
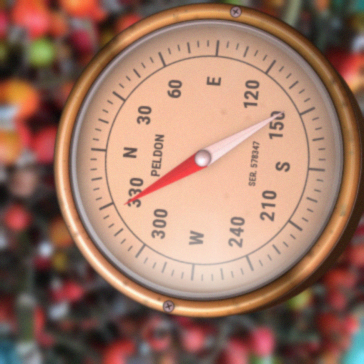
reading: 325 °
